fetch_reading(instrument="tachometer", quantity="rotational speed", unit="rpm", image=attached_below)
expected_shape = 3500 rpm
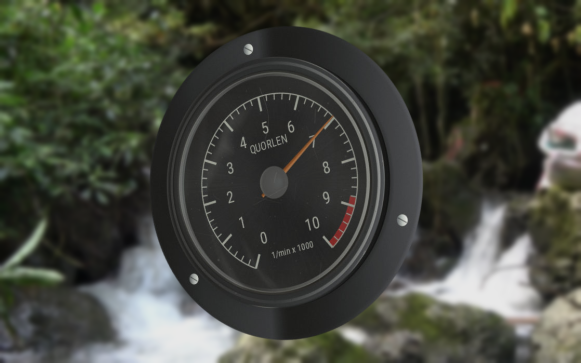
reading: 7000 rpm
